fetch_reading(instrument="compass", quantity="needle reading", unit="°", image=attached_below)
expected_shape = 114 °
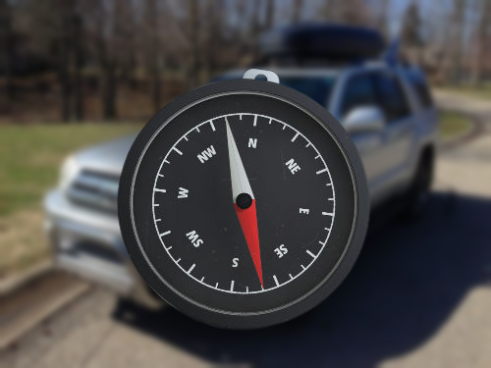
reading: 160 °
